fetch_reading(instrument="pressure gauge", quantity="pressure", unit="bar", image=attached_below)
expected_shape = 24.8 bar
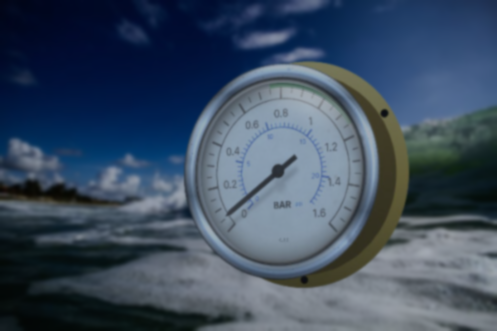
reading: 0.05 bar
